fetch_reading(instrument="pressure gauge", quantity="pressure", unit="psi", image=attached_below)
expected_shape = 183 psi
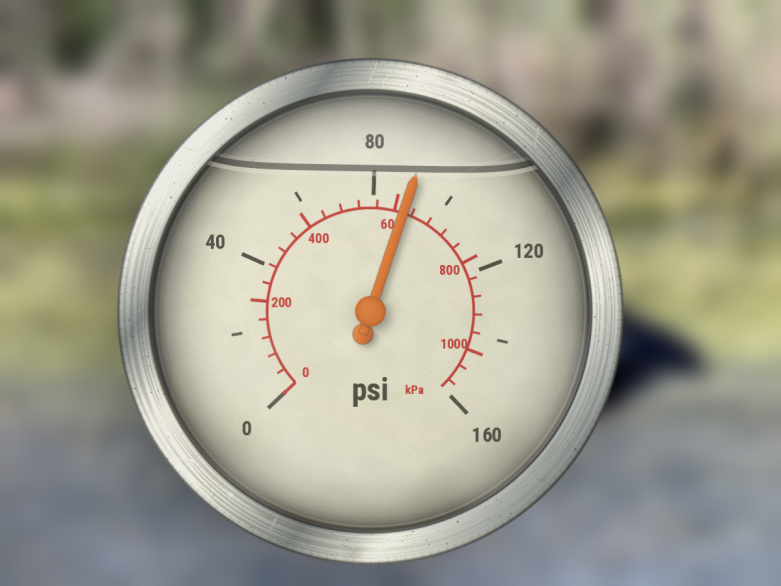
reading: 90 psi
